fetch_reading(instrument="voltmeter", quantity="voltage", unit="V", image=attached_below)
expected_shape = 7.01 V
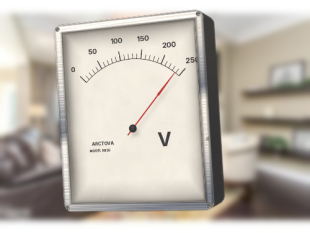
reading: 240 V
